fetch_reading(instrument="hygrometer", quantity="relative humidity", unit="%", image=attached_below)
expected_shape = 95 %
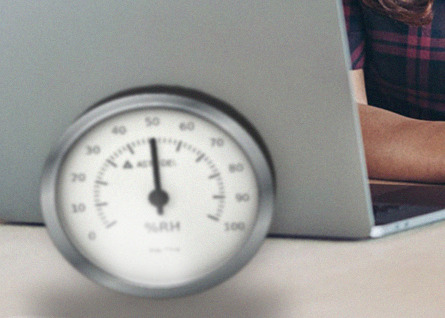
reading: 50 %
